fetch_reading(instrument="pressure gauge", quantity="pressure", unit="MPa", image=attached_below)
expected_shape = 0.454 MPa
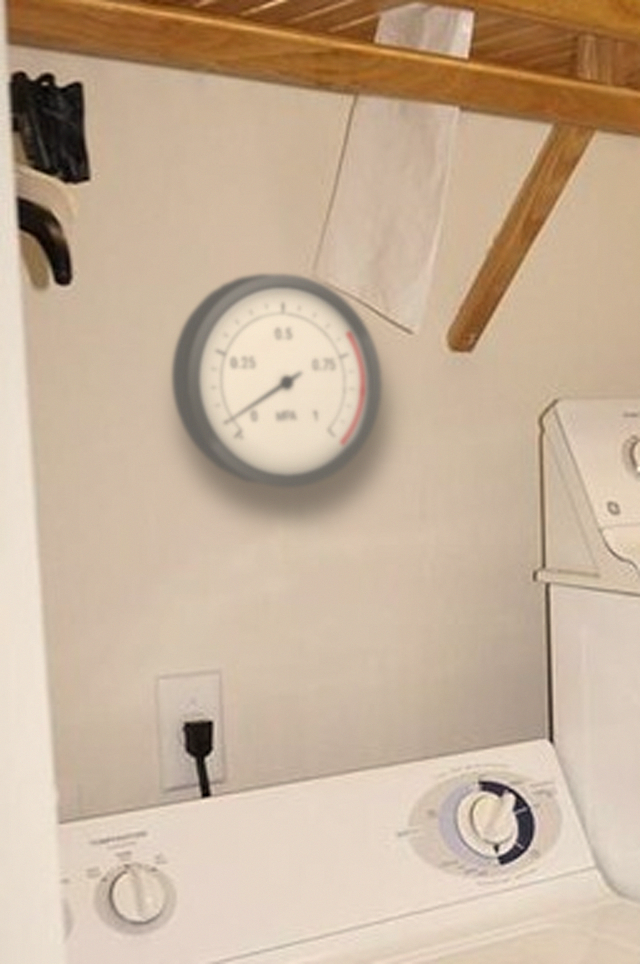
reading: 0.05 MPa
